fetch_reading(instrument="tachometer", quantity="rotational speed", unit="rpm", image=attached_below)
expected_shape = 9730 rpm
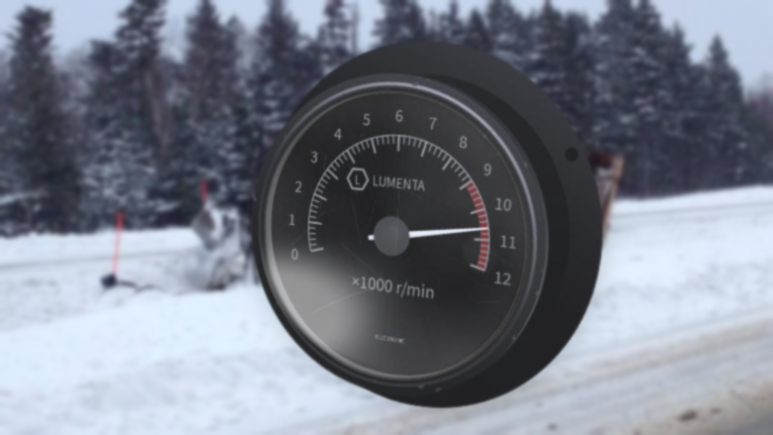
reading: 10600 rpm
